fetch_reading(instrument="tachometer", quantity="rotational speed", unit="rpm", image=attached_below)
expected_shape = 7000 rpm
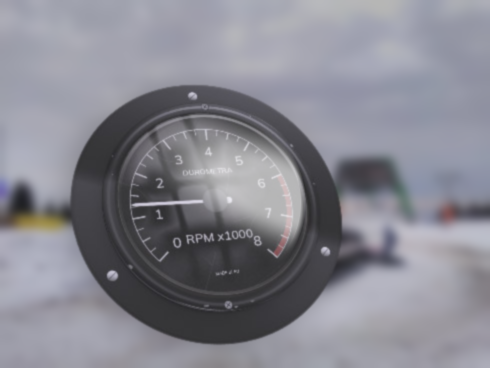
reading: 1250 rpm
